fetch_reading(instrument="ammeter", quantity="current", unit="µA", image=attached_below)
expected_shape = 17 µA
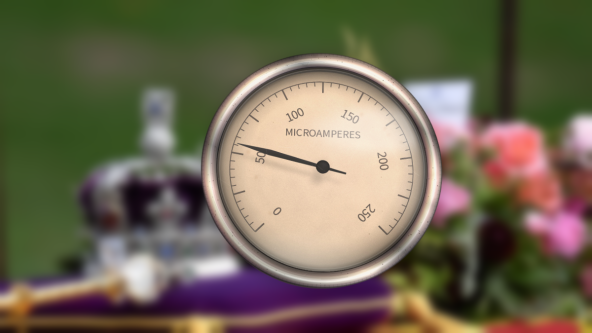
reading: 55 µA
